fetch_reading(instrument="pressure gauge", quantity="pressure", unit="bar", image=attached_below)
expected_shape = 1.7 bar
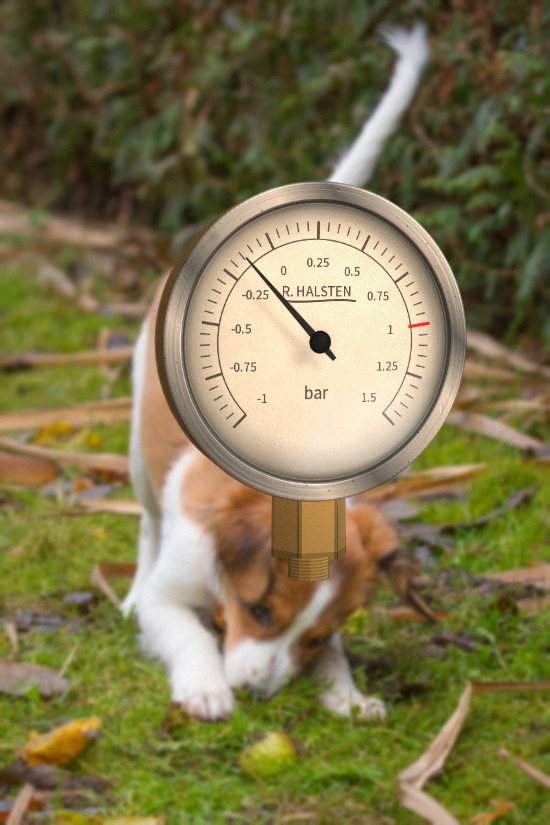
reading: -0.15 bar
